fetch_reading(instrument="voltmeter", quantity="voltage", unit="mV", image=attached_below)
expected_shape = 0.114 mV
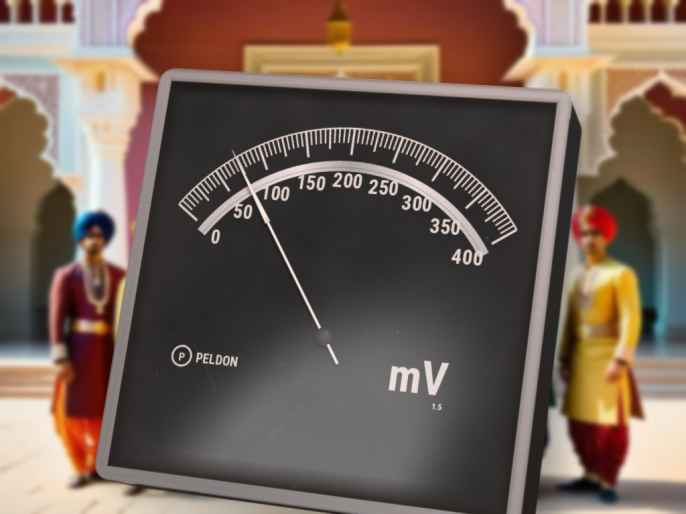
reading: 75 mV
